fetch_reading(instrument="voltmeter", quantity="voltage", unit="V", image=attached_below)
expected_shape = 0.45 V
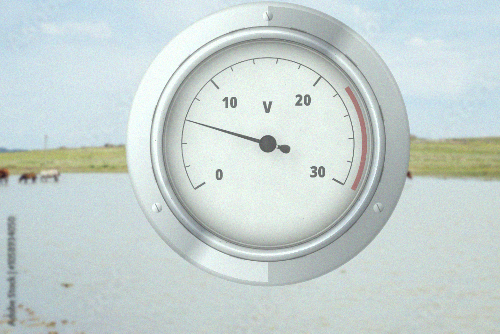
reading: 6 V
